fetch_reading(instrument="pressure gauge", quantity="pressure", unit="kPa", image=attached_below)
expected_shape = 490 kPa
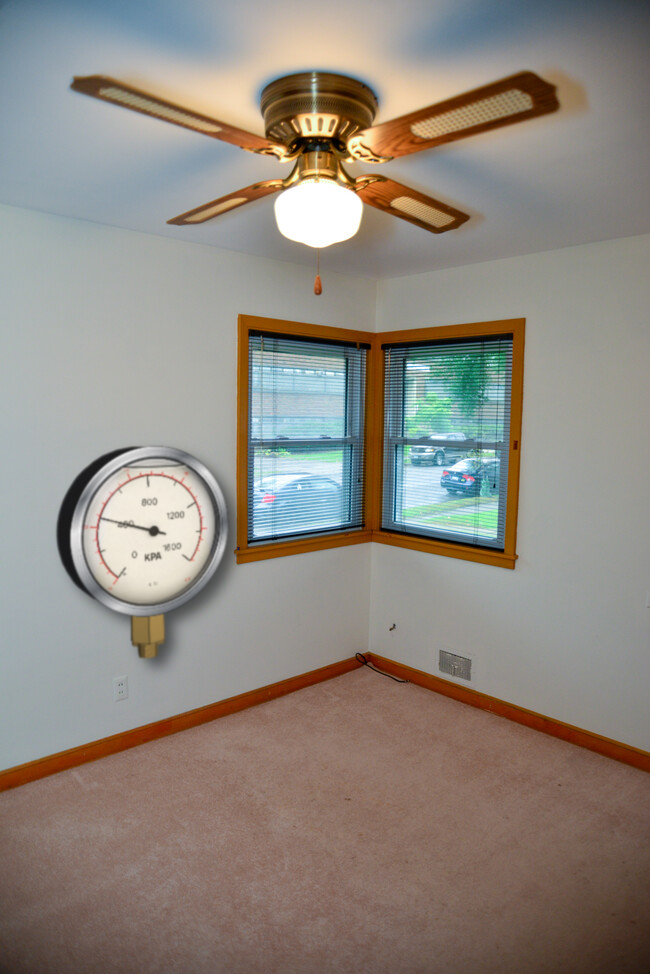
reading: 400 kPa
